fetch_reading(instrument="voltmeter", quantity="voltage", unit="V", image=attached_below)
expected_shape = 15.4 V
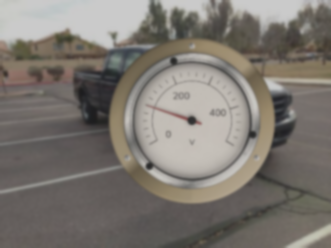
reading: 100 V
